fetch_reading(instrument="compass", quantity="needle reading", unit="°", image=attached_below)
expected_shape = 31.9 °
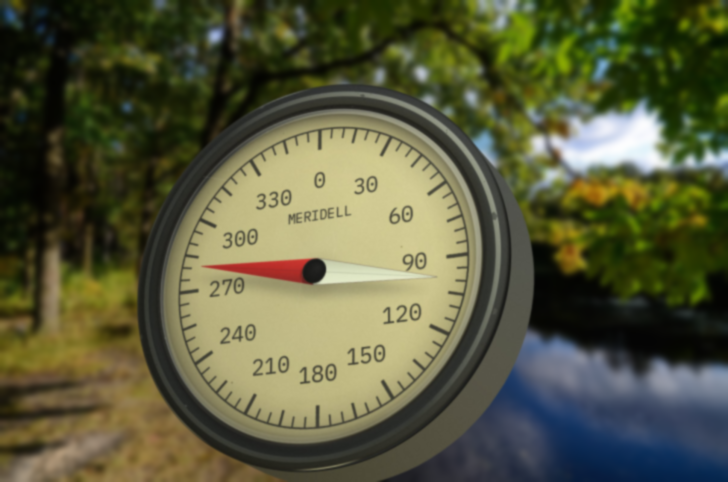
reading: 280 °
